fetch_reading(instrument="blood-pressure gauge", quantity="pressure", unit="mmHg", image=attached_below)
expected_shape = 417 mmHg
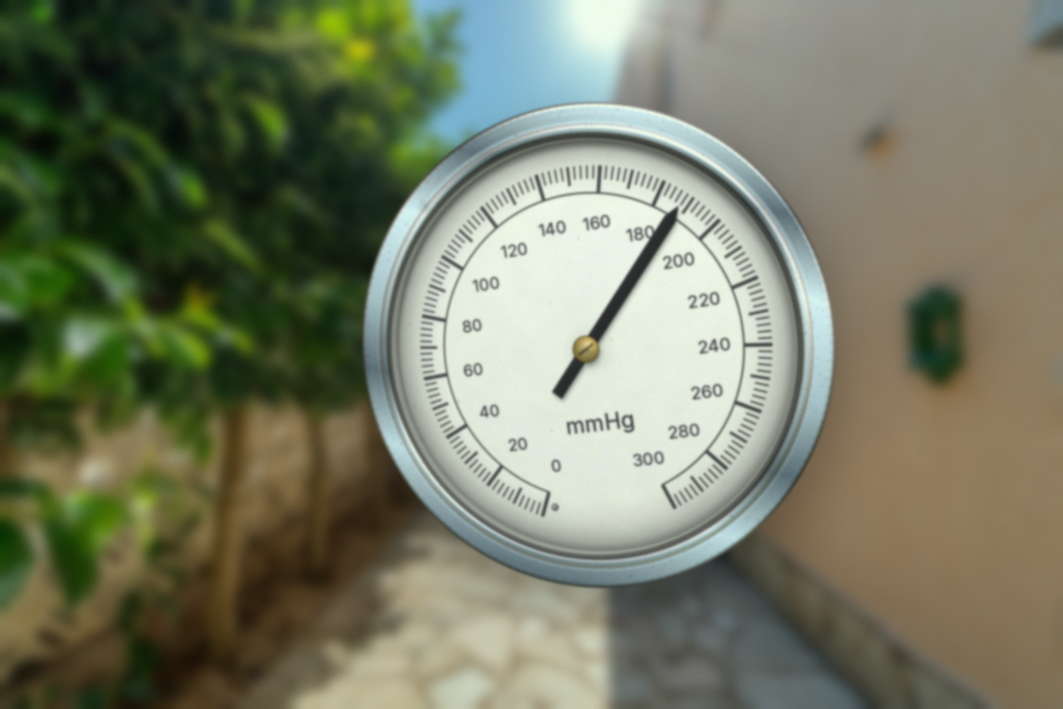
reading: 188 mmHg
